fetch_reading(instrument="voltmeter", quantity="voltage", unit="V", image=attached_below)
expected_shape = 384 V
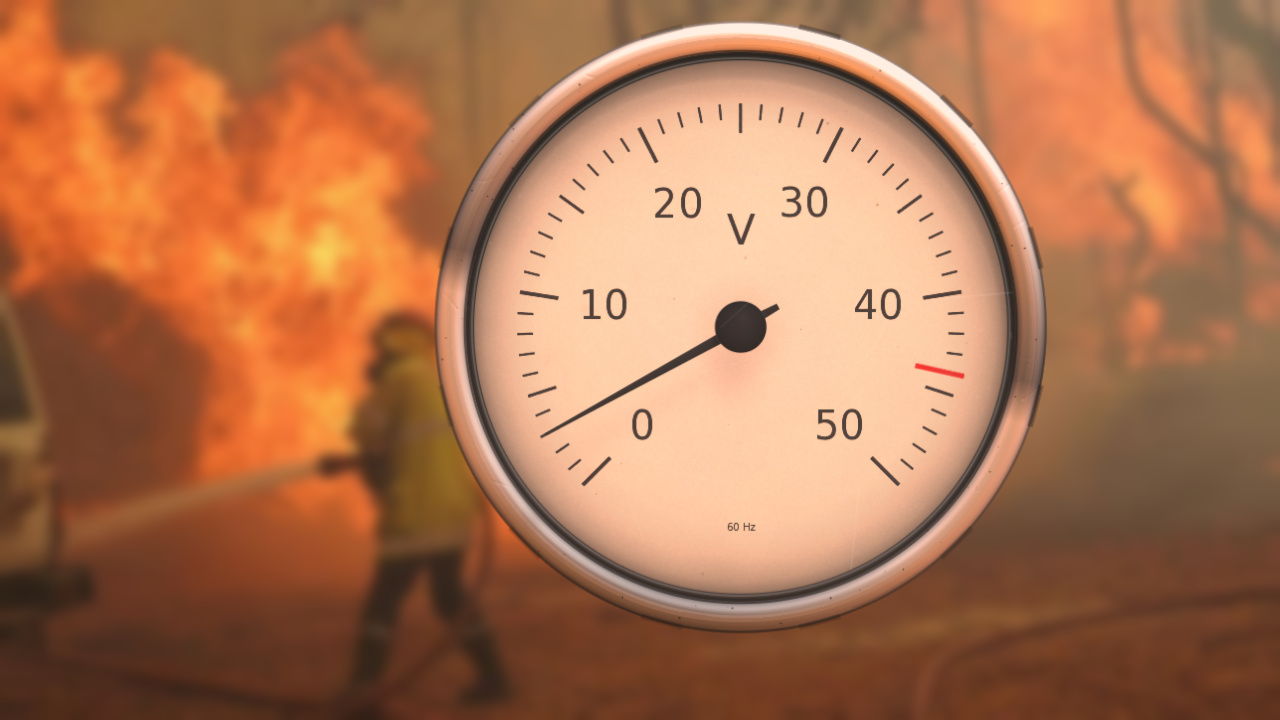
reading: 3 V
